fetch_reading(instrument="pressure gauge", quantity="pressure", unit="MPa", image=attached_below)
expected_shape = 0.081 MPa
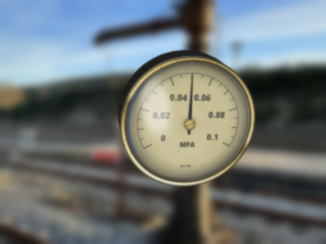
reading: 0.05 MPa
